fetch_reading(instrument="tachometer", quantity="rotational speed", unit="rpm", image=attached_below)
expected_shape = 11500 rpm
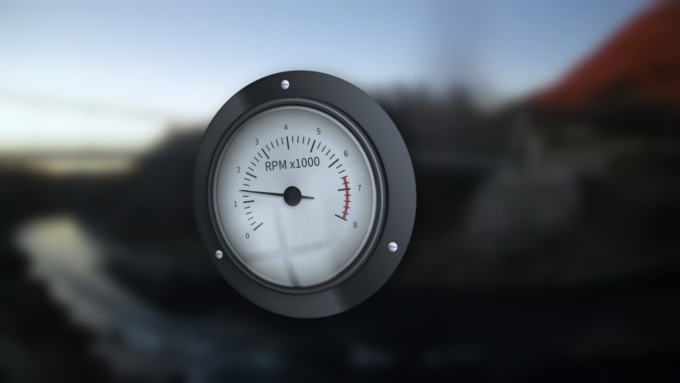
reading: 1400 rpm
